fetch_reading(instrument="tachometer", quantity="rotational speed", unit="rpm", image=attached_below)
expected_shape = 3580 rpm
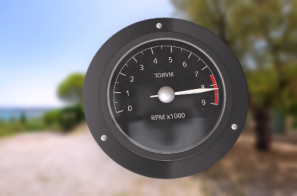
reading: 8250 rpm
